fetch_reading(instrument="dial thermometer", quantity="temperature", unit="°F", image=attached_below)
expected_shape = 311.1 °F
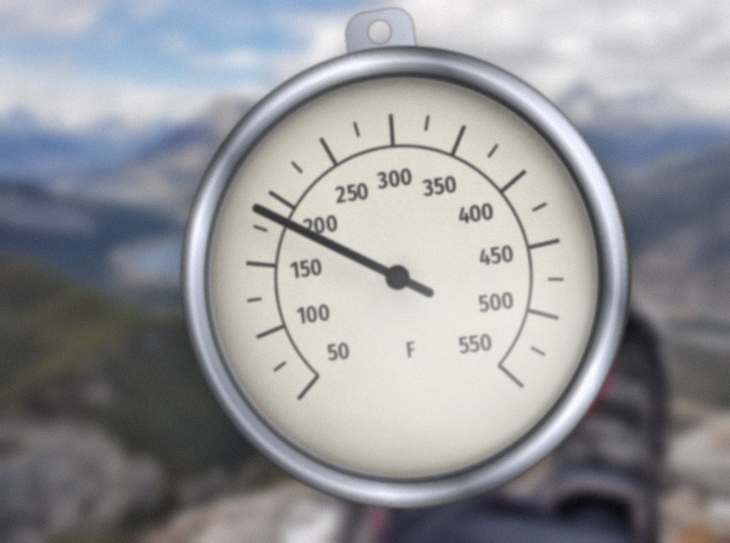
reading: 187.5 °F
